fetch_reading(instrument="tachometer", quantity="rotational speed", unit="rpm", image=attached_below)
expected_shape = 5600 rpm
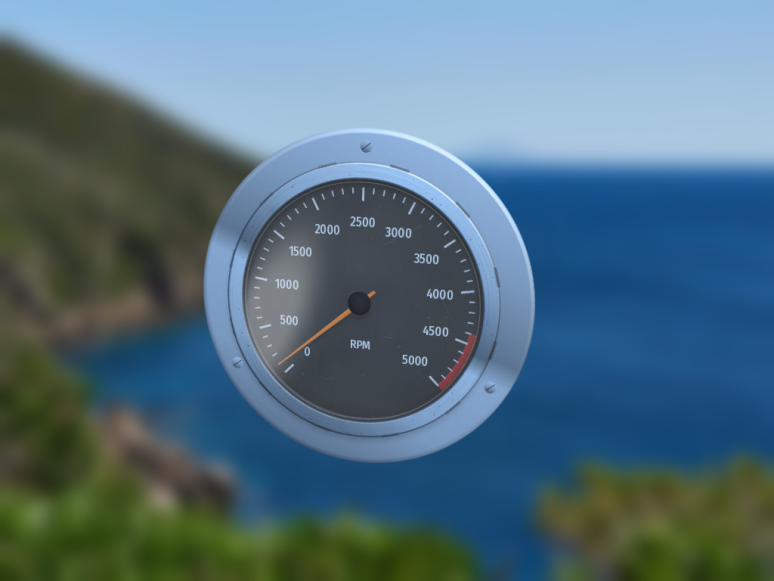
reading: 100 rpm
